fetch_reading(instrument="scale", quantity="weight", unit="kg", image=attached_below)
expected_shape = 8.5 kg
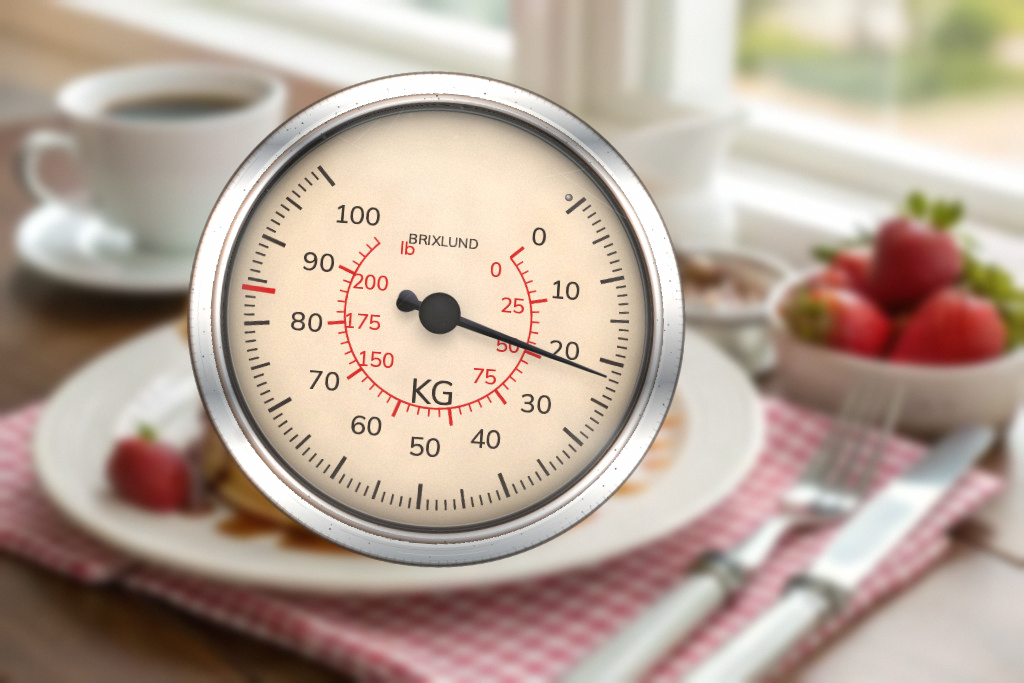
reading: 22 kg
